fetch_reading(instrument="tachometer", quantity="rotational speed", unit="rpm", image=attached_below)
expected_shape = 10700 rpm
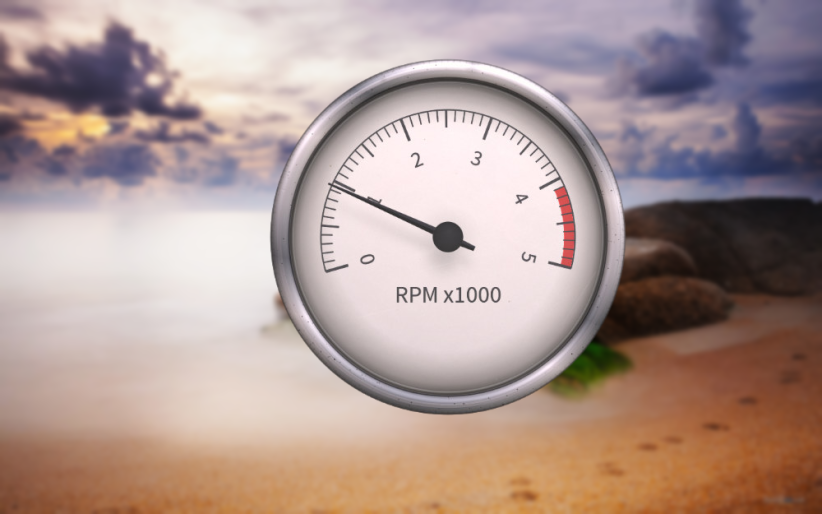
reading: 950 rpm
